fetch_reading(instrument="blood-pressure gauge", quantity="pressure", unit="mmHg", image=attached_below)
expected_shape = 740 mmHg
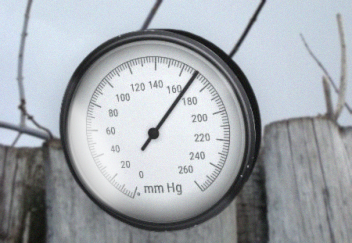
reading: 170 mmHg
